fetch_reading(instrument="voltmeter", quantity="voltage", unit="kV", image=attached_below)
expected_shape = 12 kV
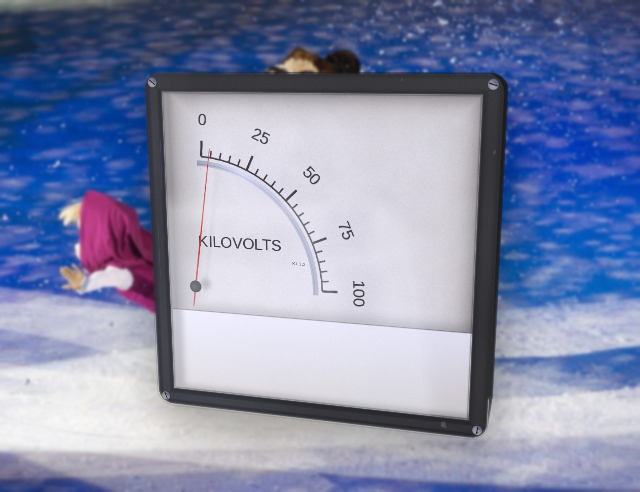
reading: 5 kV
